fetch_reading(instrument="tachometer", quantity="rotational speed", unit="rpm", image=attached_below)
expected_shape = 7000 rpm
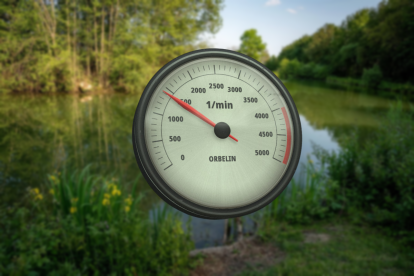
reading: 1400 rpm
